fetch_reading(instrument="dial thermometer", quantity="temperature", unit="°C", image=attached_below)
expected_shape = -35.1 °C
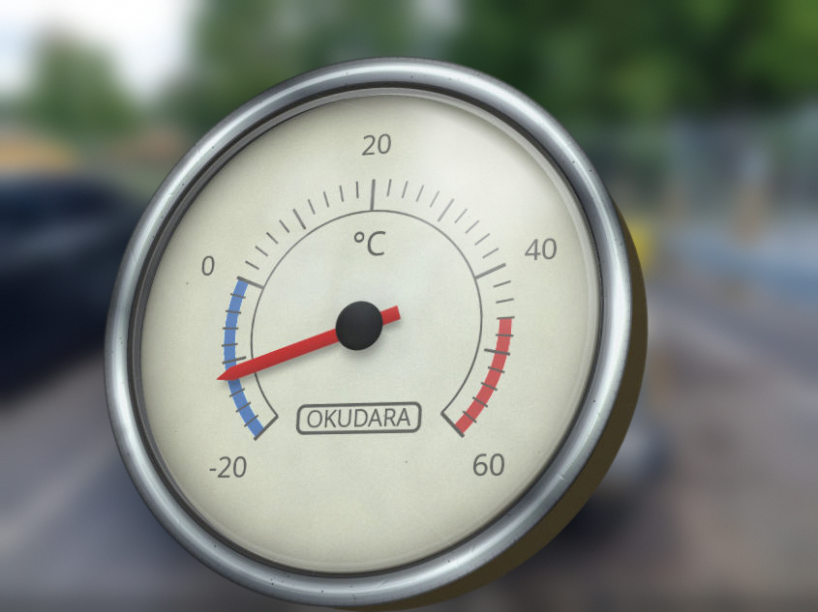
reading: -12 °C
